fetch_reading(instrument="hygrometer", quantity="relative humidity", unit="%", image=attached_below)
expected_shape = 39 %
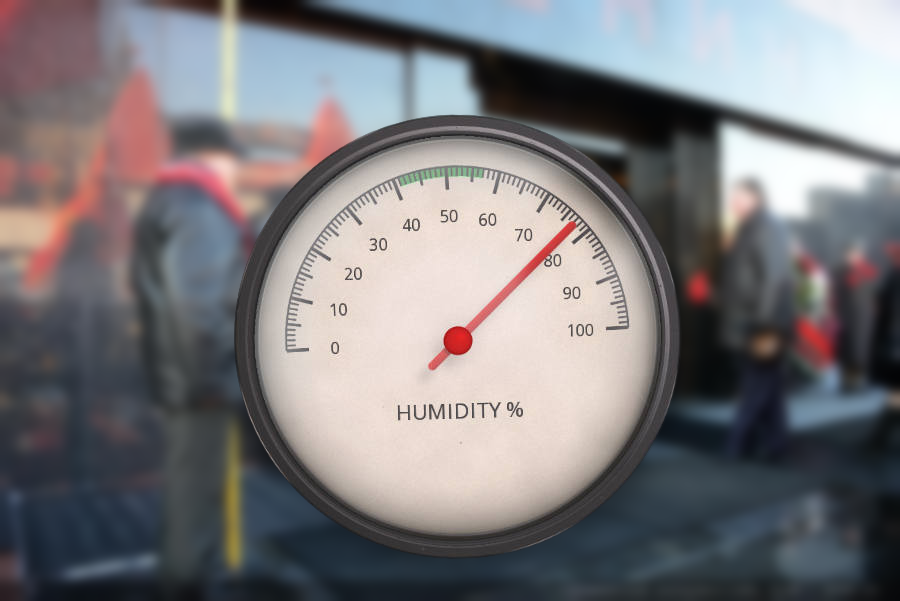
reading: 77 %
